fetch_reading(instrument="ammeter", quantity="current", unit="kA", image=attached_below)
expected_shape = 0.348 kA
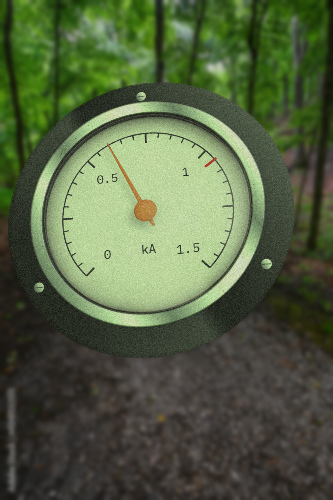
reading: 0.6 kA
